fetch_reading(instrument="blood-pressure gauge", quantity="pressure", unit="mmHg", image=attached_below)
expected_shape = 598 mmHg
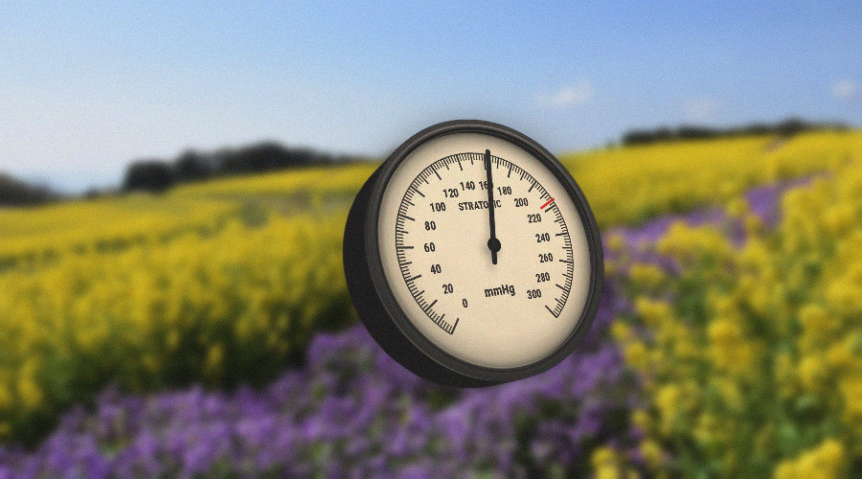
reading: 160 mmHg
